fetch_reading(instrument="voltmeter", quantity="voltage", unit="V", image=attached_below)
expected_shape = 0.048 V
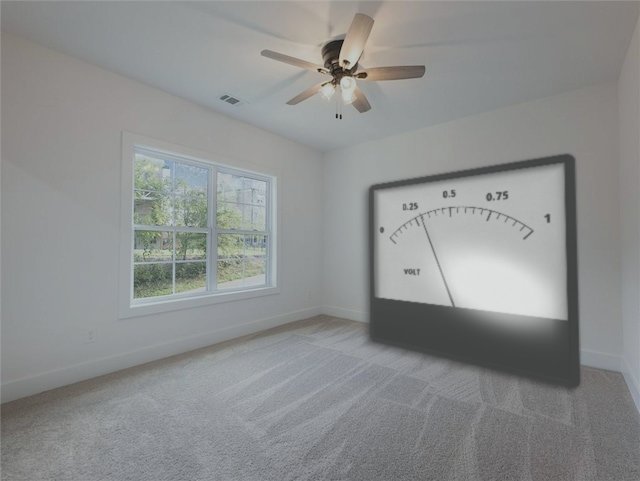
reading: 0.3 V
